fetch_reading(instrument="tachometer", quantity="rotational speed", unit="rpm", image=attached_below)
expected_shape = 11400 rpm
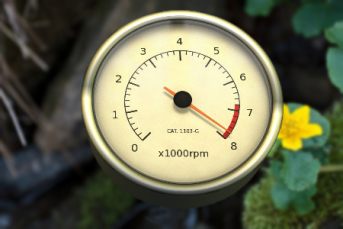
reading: 7800 rpm
